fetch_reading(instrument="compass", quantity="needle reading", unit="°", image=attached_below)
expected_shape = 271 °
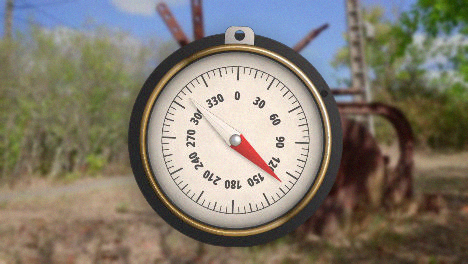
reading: 130 °
